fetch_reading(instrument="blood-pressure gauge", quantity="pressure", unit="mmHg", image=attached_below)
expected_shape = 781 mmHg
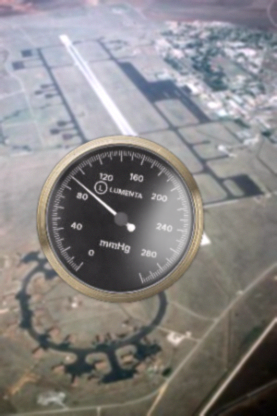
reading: 90 mmHg
